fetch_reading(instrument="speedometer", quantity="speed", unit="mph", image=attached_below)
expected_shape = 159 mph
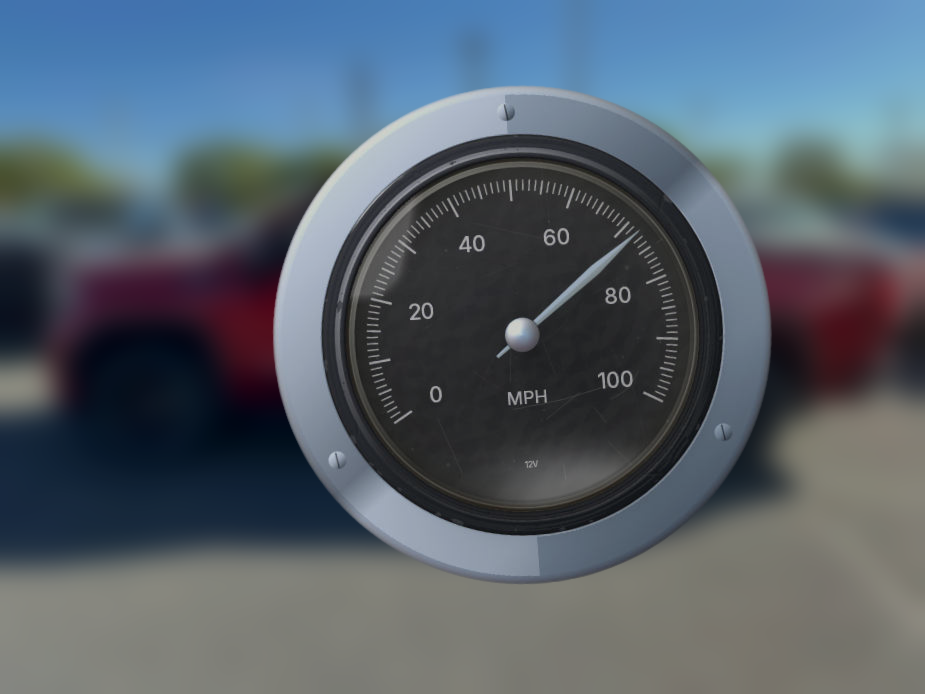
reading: 72 mph
